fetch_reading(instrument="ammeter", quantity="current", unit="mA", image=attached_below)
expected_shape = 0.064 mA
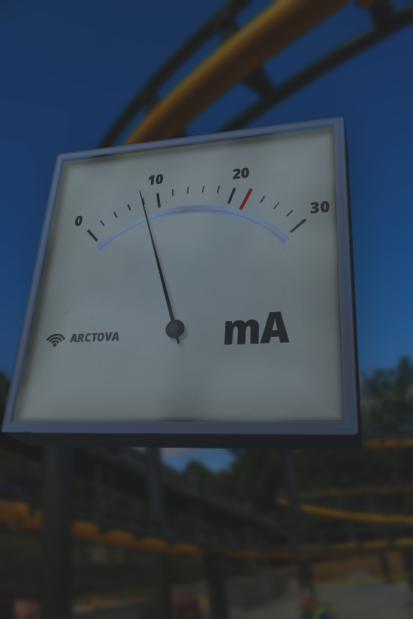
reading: 8 mA
